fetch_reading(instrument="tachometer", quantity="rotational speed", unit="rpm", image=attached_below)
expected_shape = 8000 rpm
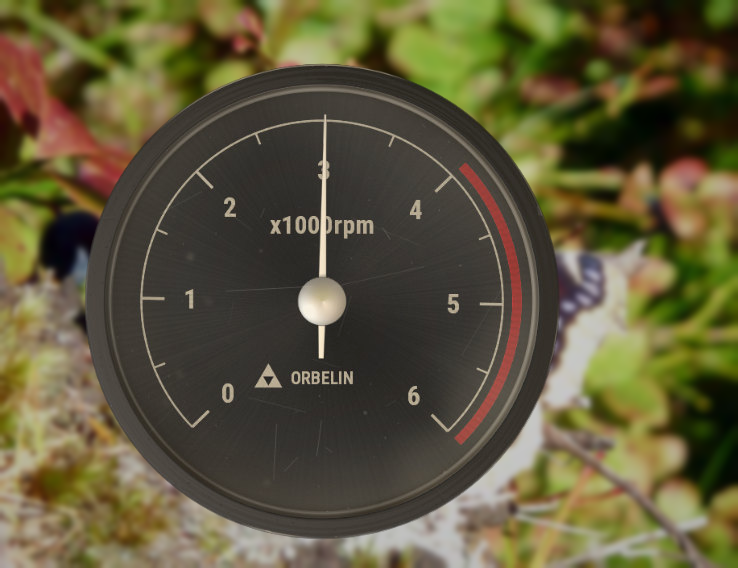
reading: 3000 rpm
